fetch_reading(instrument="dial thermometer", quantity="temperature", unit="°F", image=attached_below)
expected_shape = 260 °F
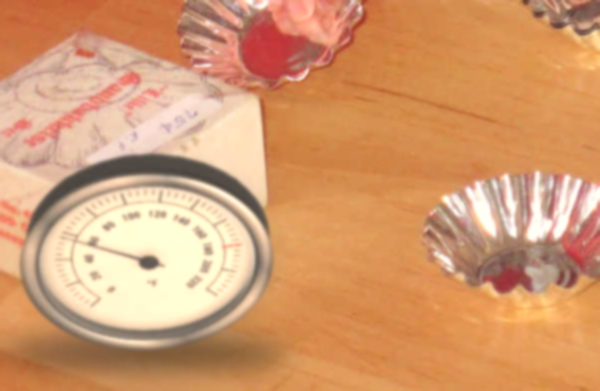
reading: 60 °F
